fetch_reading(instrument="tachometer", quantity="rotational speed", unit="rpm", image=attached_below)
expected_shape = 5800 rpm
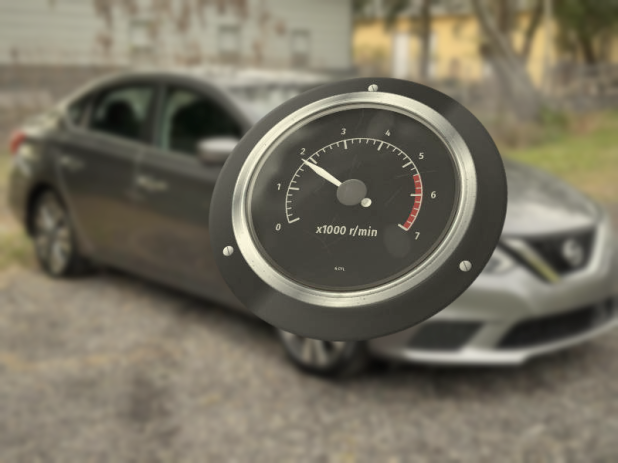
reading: 1800 rpm
